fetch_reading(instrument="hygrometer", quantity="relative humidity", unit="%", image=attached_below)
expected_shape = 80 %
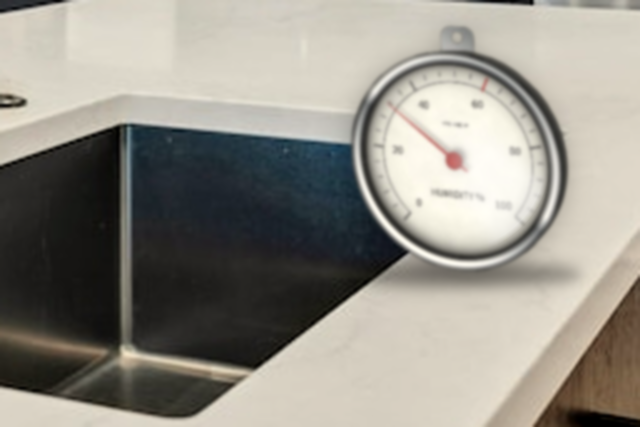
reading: 32 %
